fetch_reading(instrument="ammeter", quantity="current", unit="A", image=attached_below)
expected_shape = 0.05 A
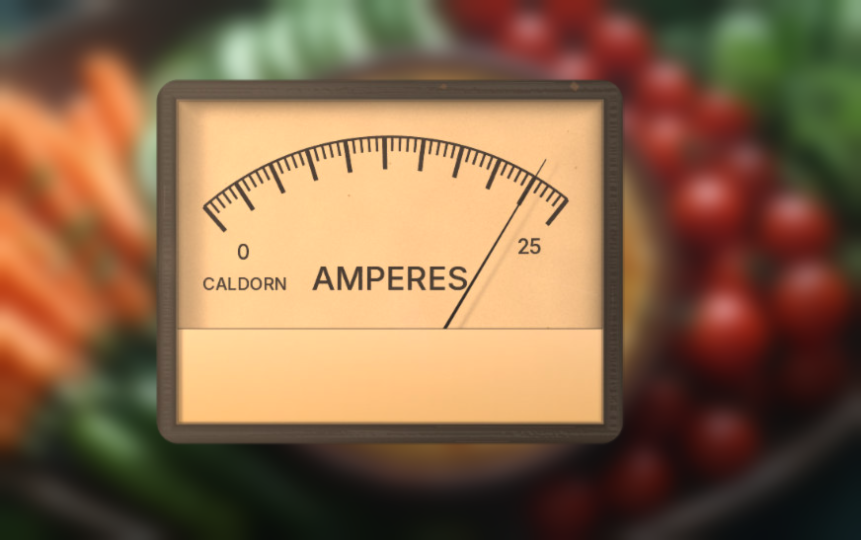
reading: 22.5 A
